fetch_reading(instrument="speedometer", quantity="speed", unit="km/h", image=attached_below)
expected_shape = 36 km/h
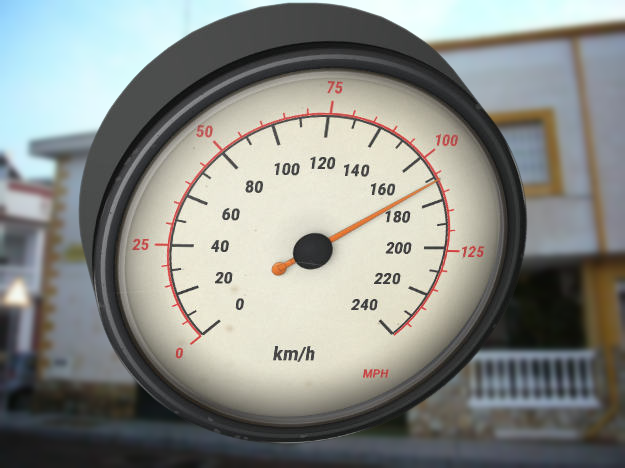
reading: 170 km/h
